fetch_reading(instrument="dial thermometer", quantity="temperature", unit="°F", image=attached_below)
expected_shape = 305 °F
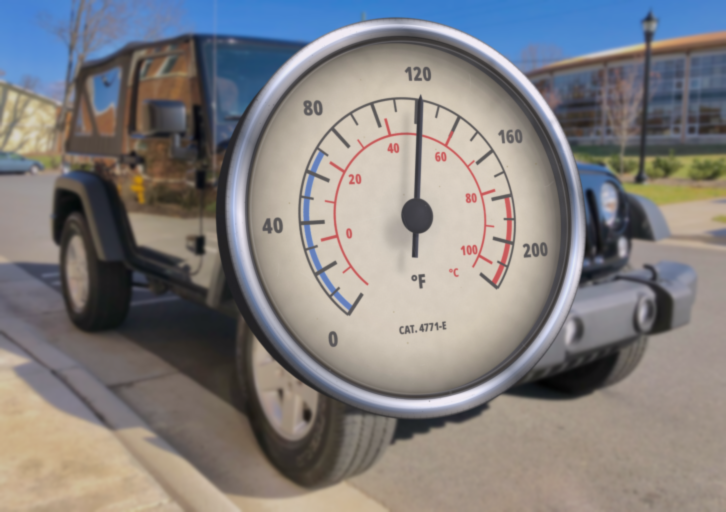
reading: 120 °F
